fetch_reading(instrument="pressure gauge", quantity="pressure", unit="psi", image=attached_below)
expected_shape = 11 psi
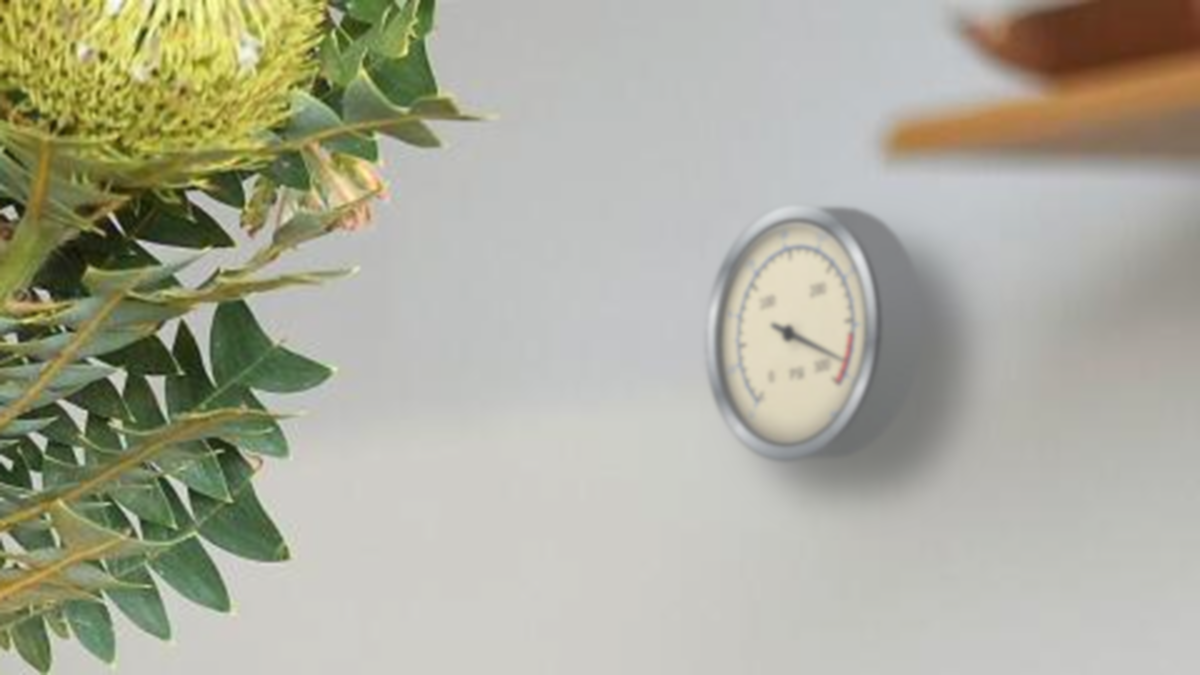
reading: 280 psi
